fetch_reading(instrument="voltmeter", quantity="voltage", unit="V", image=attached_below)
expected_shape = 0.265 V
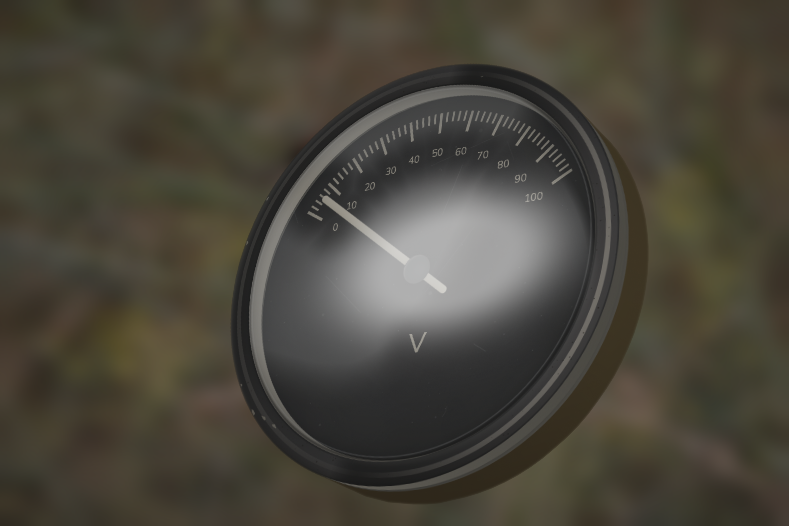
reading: 6 V
